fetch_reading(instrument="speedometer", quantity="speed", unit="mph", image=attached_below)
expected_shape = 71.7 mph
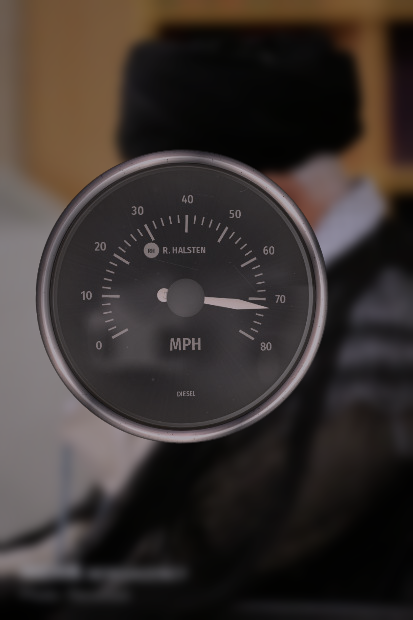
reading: 72 mph
